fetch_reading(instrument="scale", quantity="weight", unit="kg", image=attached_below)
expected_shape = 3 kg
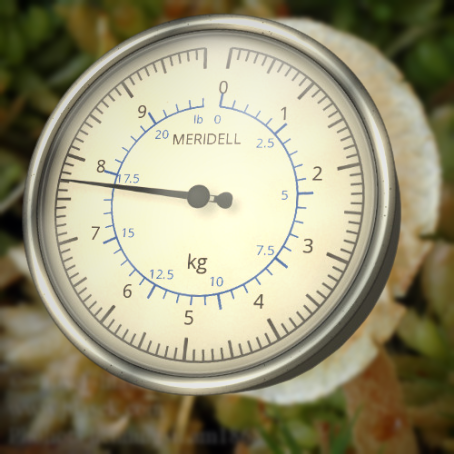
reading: 7.7 kg
